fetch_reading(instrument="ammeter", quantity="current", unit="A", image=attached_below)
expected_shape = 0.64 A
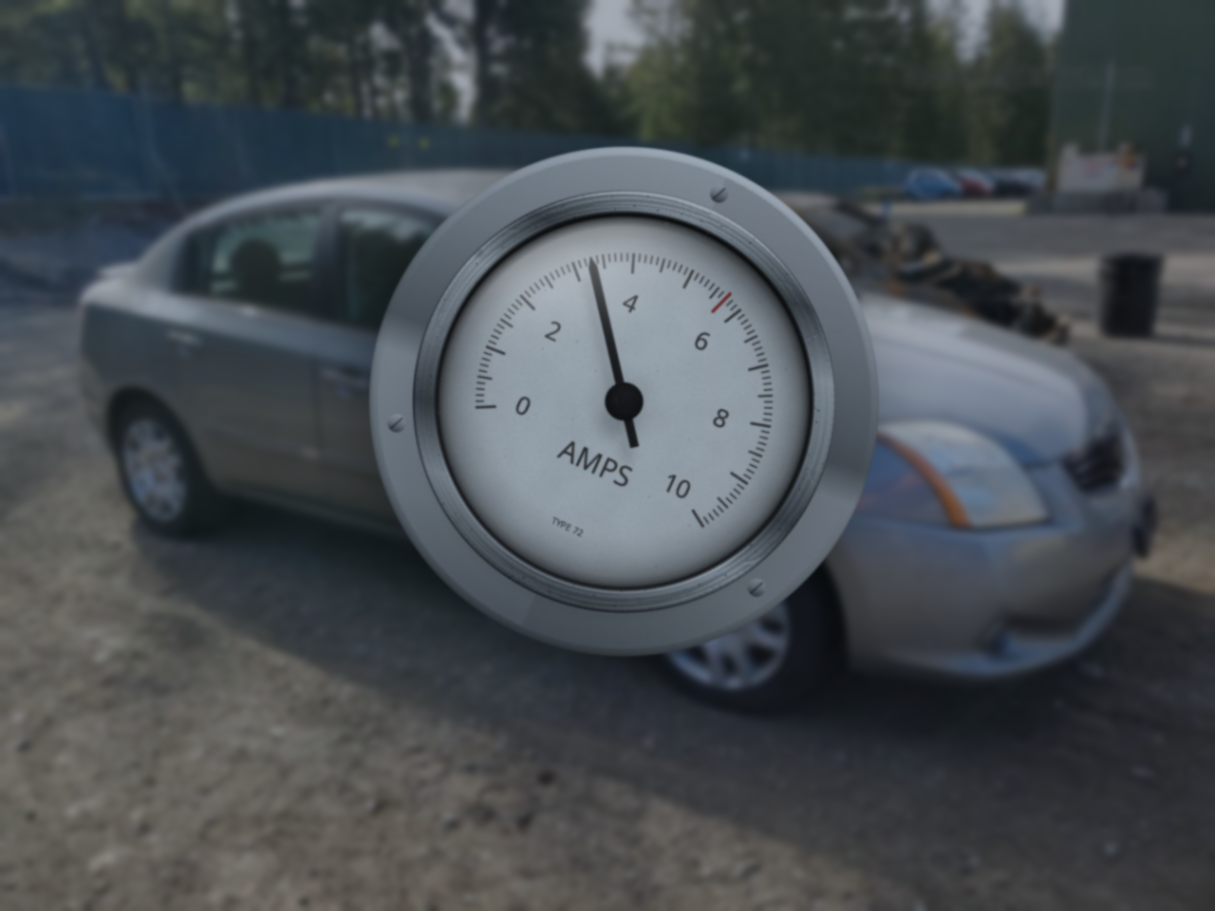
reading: 3.3 A
